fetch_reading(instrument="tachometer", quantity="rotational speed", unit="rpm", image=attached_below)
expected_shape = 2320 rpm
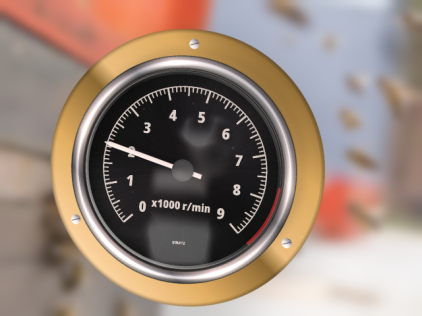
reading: 2000 rpm
